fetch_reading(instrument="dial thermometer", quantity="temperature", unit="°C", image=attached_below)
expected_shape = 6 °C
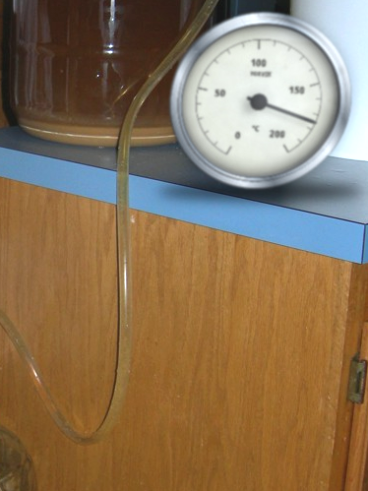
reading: 175 °C
